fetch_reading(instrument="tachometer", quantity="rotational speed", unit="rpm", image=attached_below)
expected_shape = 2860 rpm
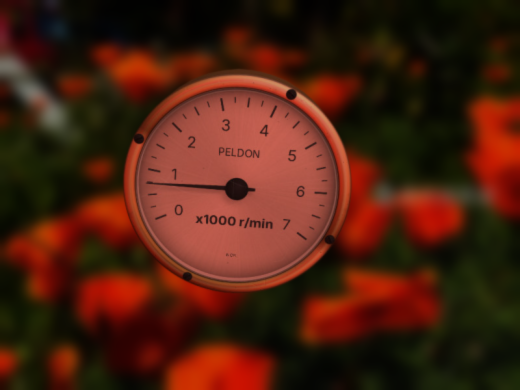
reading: 750 rpm
